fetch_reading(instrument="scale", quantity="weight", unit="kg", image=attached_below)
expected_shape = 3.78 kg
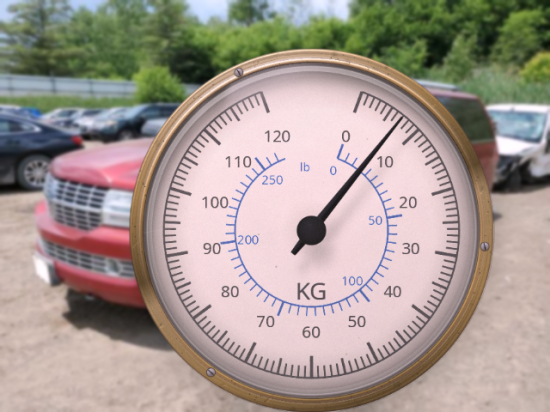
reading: 7 kg
